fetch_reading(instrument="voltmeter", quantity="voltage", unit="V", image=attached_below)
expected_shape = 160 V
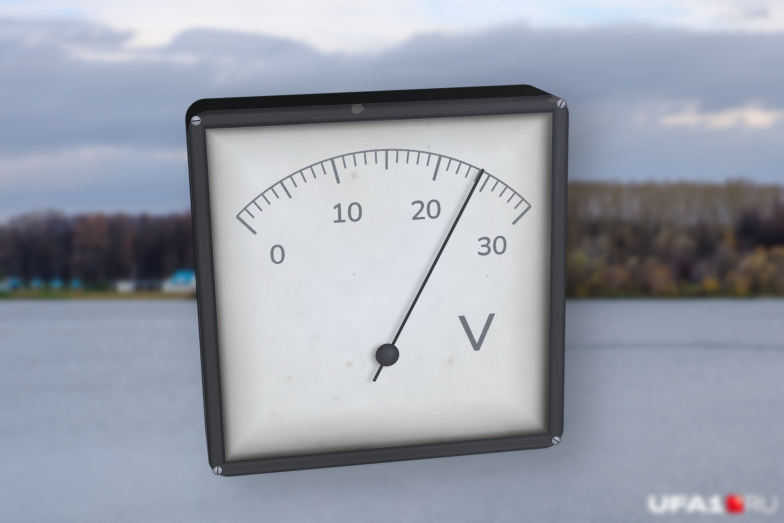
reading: 24 V
